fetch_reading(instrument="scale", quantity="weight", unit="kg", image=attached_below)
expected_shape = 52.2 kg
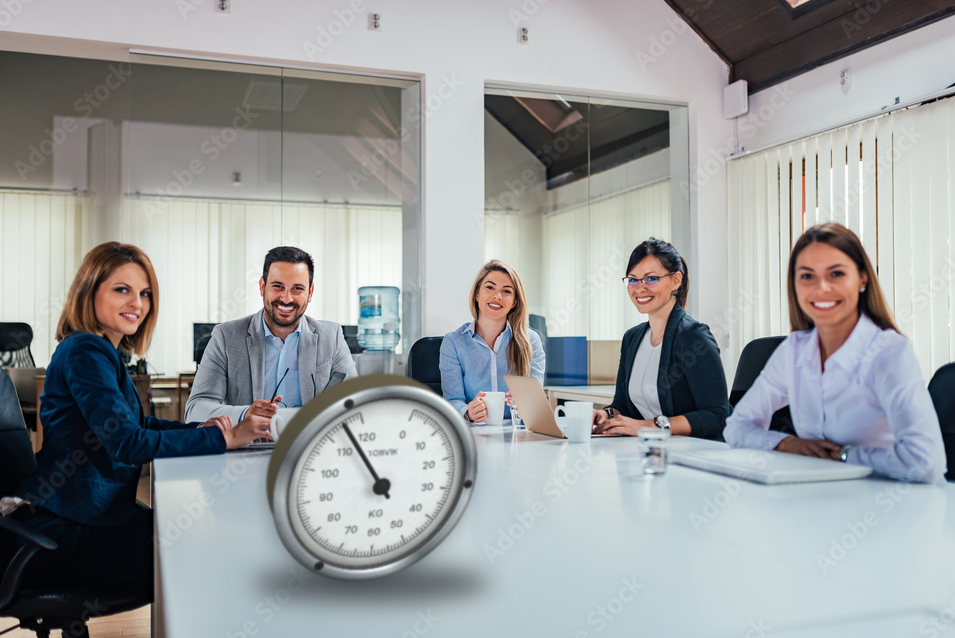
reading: 115 kg
